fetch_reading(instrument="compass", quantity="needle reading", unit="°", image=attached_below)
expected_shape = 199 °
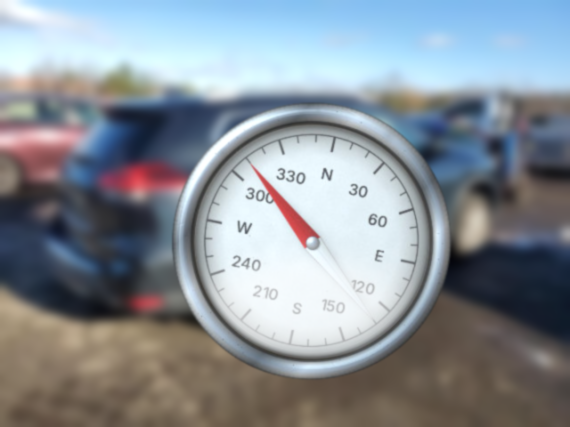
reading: 310 °
